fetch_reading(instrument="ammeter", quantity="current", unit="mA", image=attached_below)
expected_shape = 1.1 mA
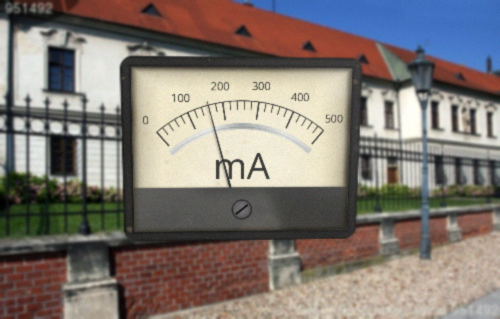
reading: 160 mA
